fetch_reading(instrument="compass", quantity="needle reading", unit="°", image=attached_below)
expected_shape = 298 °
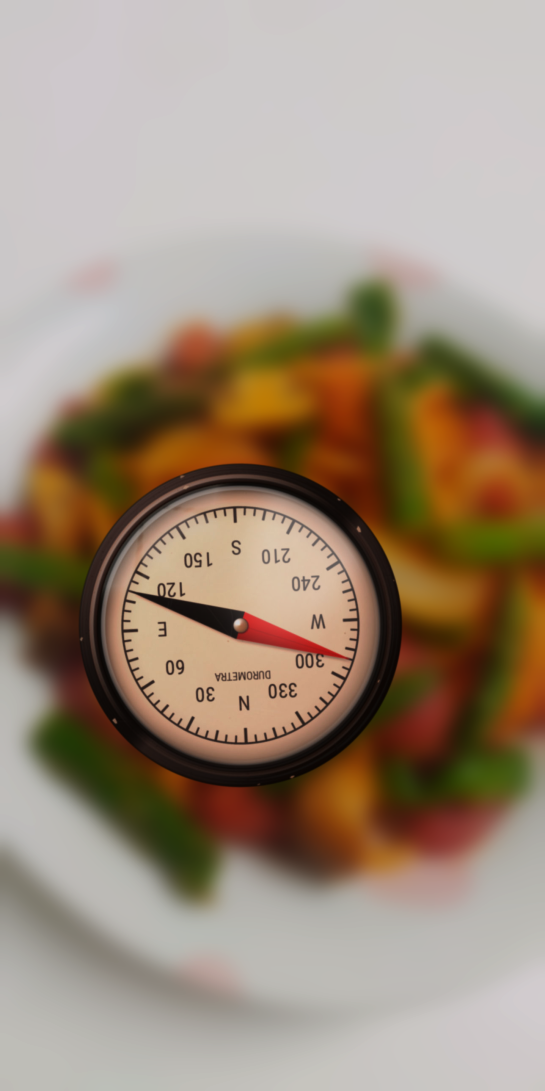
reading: 290 °
